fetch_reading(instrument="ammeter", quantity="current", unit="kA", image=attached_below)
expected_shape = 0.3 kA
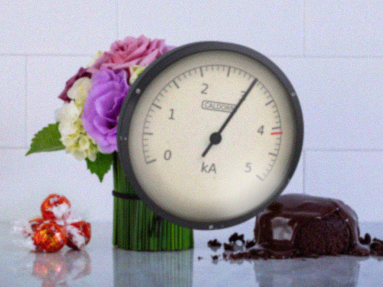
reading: 3 kA
